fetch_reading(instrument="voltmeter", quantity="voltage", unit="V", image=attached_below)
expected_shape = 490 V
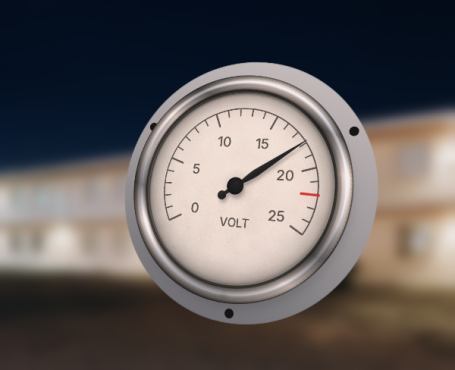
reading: 18 V
